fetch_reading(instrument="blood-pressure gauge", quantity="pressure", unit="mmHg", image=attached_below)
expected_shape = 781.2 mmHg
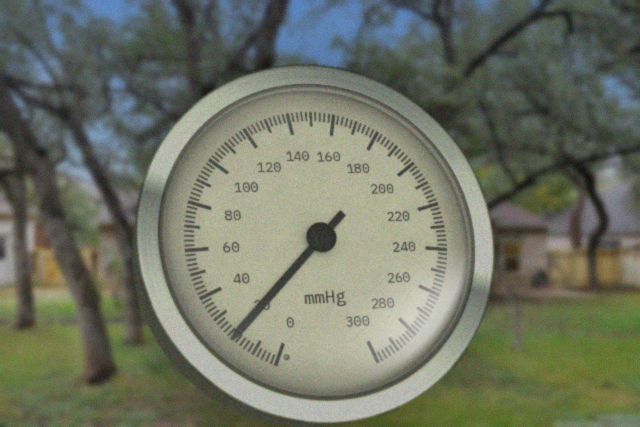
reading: 20 mmHg
